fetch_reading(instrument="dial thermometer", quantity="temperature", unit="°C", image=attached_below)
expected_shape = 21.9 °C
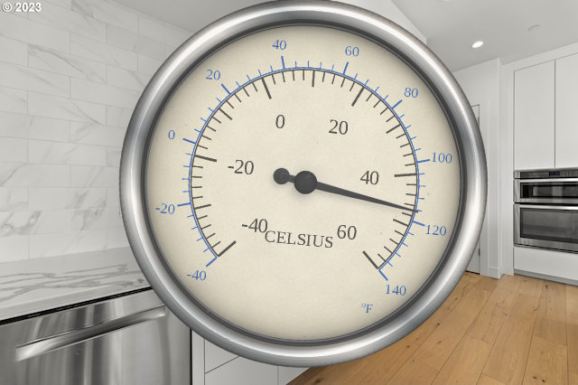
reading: 47 °C
